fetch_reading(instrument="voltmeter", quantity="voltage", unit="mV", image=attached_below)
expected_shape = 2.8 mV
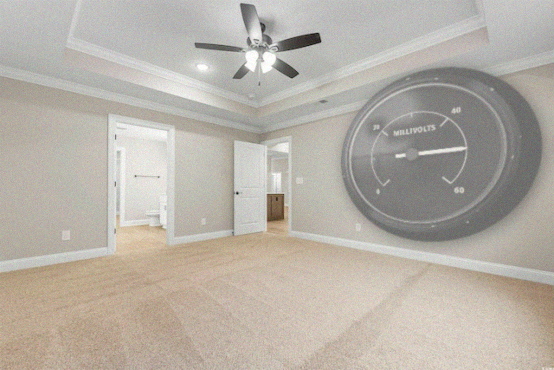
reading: 50 mV
